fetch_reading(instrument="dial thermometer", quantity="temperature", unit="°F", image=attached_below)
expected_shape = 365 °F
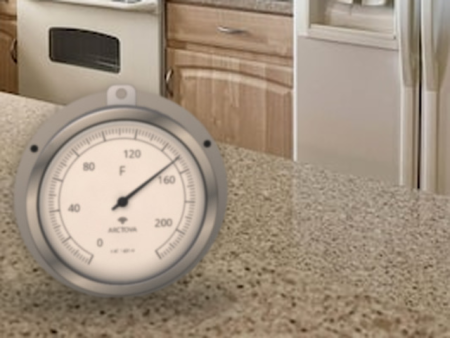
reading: 150 °F
